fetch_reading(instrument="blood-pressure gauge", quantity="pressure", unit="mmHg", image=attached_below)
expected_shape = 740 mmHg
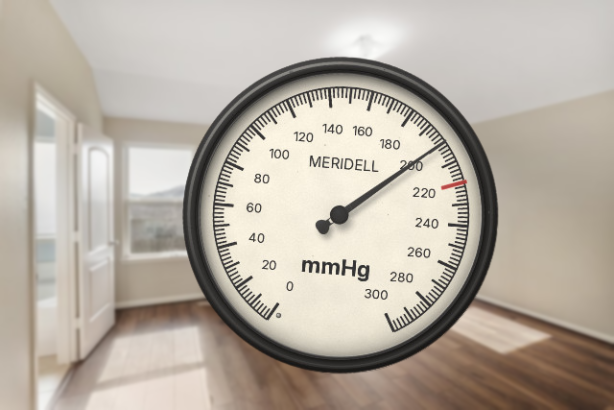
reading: 200 mmHg
